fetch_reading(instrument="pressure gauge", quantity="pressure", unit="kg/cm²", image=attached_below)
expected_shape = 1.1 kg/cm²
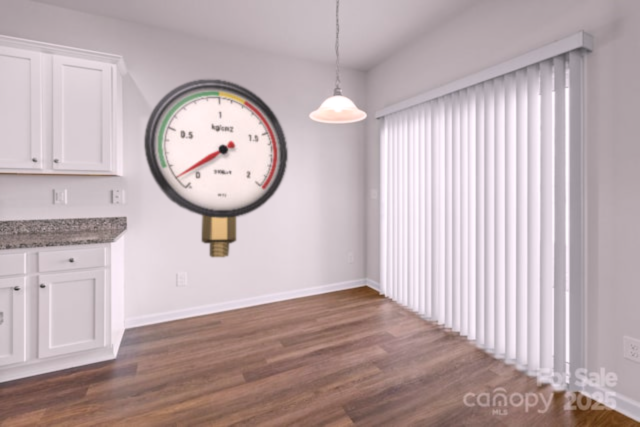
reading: 0.1 kg/cm²
